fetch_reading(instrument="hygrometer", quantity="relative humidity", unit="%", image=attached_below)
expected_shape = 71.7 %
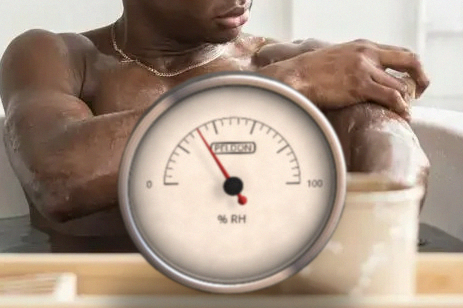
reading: 32 %
